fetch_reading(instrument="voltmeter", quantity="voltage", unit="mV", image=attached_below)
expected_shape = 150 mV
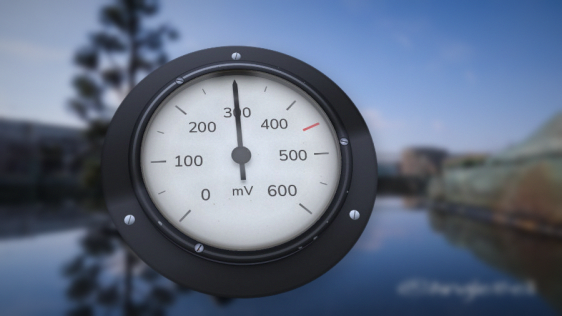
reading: 300 mV
